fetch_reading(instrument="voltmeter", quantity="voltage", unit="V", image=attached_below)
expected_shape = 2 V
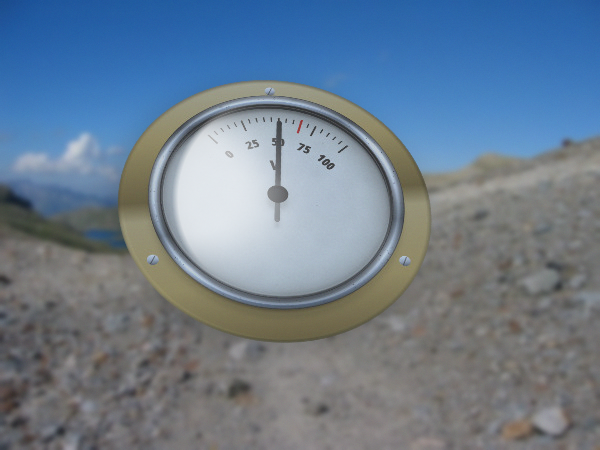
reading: 50 V
